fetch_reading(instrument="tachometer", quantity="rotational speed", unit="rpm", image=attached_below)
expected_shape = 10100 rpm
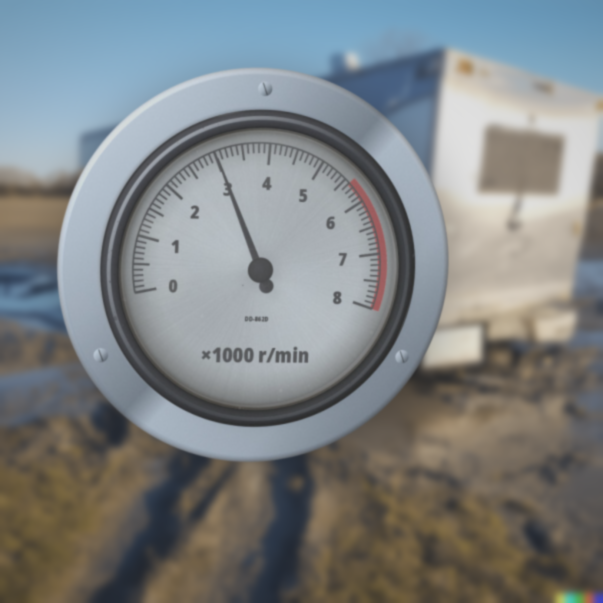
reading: 3000 rpm
